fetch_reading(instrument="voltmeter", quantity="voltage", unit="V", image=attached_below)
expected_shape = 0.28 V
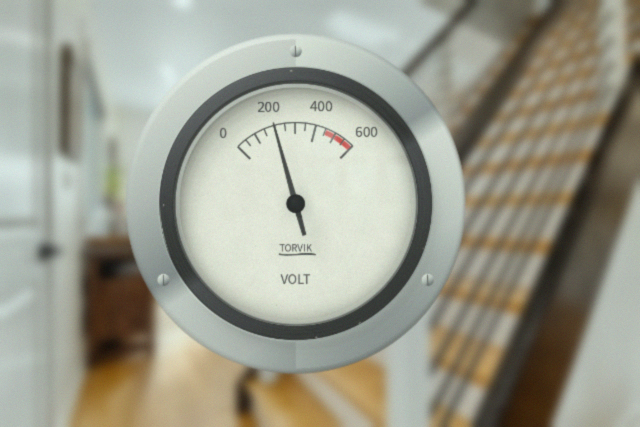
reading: 200 V
